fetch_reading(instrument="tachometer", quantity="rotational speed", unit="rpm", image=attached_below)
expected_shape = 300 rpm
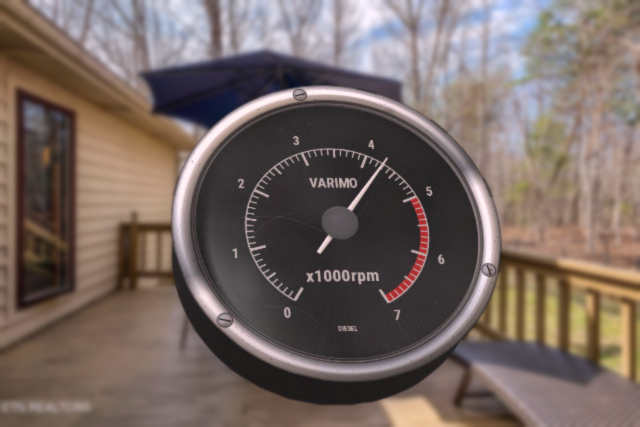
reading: 4300 rpm
